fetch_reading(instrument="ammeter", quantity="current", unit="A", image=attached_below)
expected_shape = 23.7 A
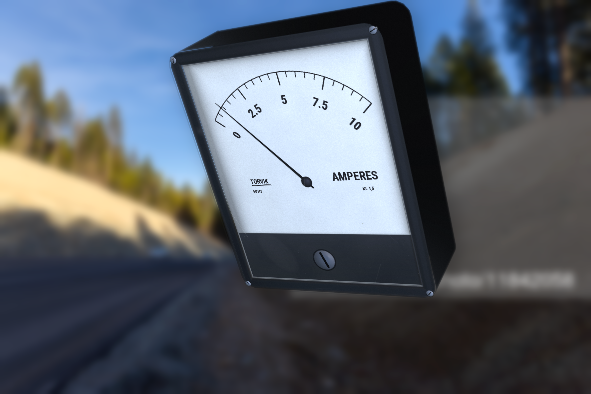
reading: 1 A
